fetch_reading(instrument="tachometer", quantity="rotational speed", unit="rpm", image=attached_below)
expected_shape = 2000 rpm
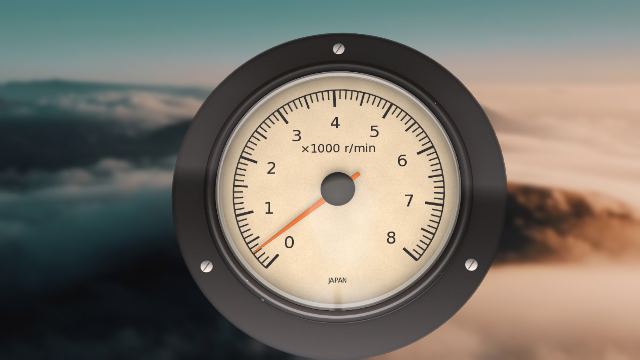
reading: 300 rpm
